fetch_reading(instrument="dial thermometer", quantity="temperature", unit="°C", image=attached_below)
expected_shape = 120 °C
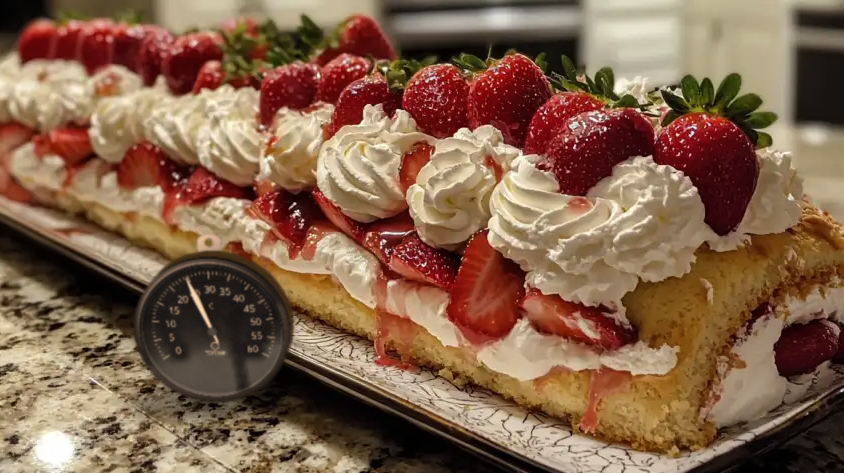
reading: 25 °C
